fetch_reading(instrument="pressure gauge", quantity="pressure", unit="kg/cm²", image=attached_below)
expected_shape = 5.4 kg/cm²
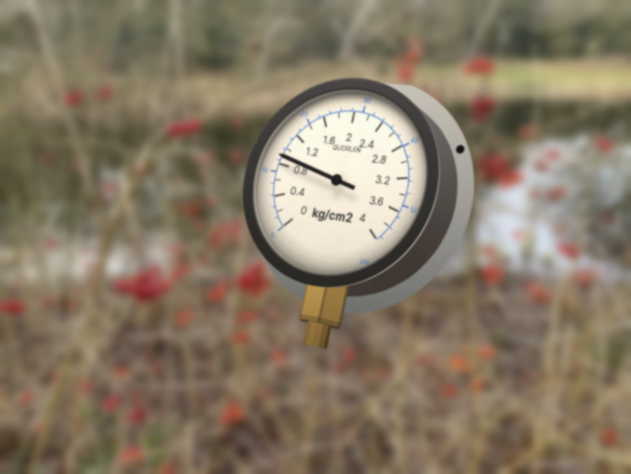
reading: 0.9 kg/cm²
